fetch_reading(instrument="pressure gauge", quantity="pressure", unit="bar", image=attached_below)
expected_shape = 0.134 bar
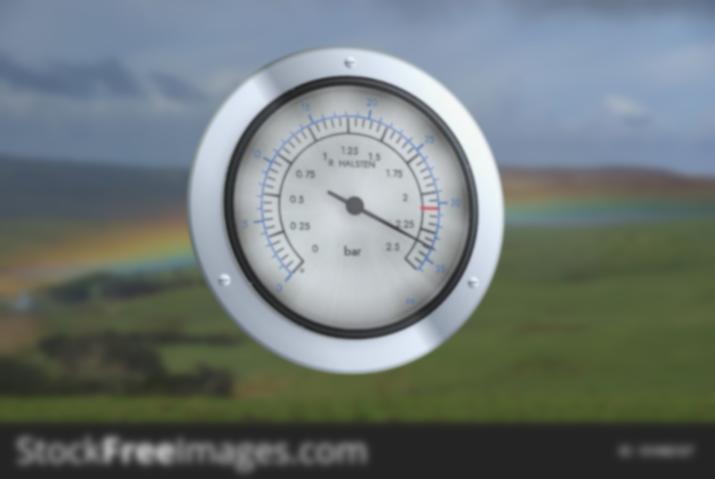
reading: 2.35 bar
